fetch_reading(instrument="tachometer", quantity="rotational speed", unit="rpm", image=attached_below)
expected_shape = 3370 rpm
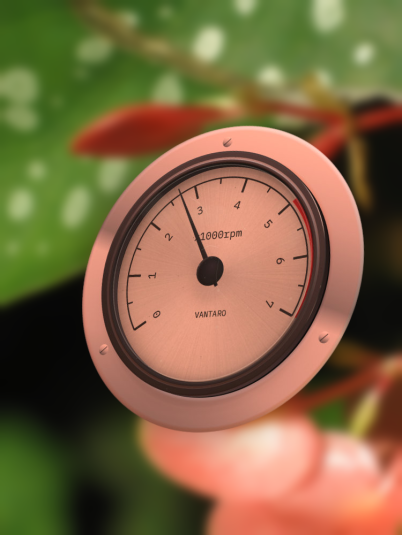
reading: 2750 rpm
